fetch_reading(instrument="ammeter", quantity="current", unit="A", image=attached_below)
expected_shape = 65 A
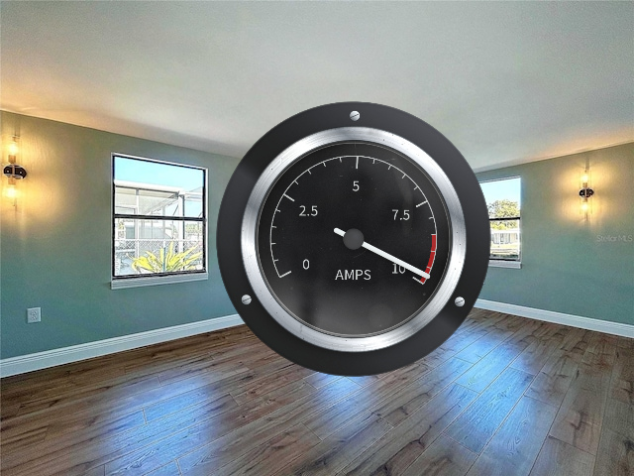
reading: 9.75 A
